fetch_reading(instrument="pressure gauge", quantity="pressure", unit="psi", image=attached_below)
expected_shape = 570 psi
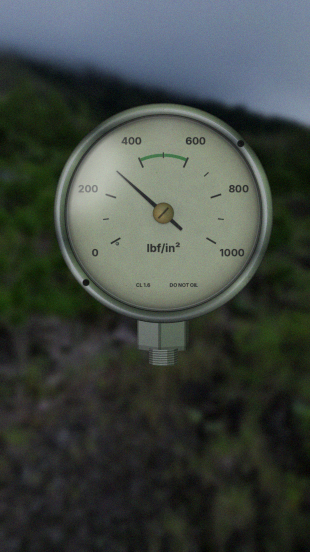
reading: 300 psi
